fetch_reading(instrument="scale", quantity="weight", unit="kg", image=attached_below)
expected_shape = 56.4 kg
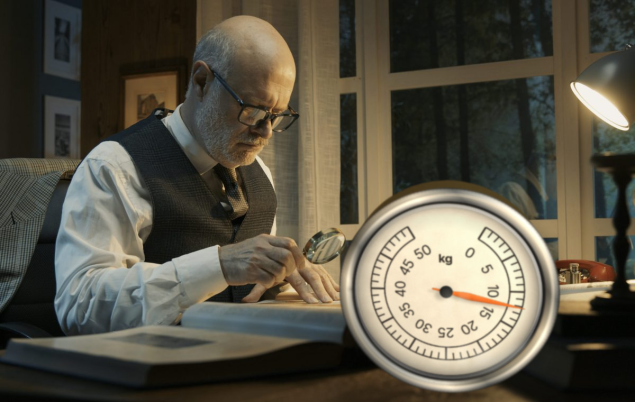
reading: 12 kg
